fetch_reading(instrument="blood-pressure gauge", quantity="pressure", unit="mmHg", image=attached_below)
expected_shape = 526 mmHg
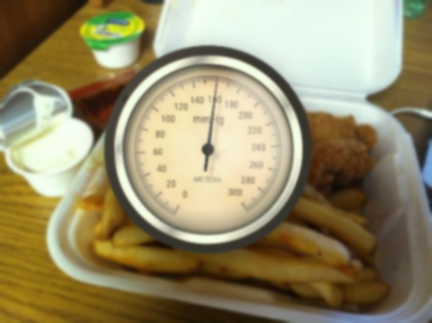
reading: 160 mmHg
